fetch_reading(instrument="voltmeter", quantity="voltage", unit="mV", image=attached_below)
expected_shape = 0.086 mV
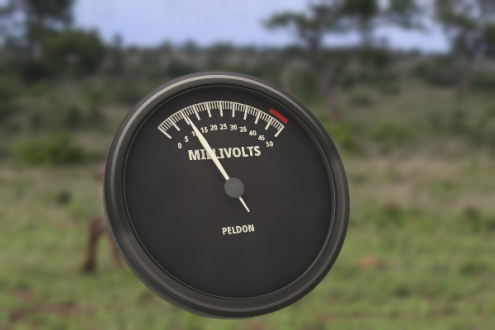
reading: 10 mV
